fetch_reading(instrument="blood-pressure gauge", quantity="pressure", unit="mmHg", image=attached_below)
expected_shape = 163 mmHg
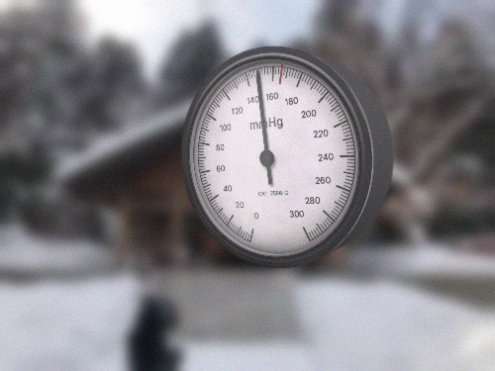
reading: 150 mmHg
